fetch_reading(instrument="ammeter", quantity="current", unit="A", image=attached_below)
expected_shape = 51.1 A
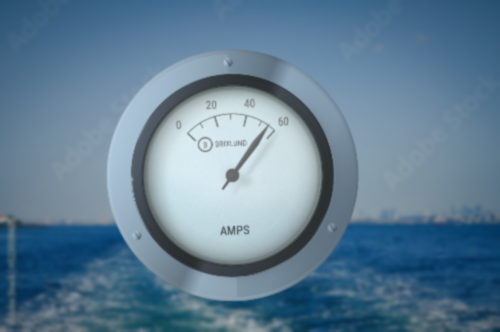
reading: 55 A
